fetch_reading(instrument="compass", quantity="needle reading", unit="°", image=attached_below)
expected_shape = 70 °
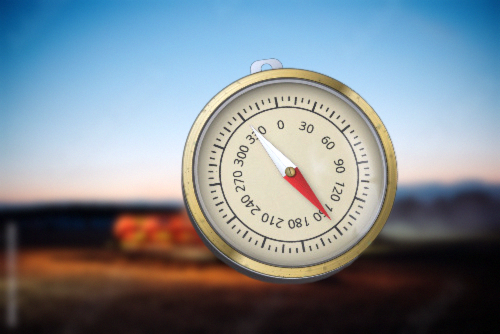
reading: 150 °
